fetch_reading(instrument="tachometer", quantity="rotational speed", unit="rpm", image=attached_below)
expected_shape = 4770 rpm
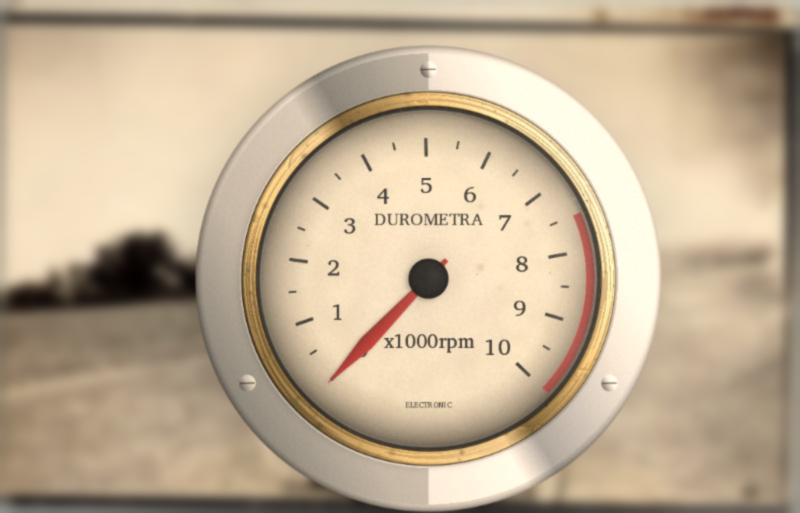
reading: 0 rpm
